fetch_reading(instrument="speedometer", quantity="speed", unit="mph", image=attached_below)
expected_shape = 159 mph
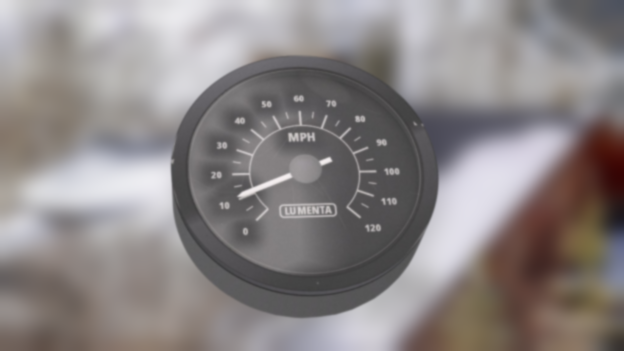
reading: 10 mph
